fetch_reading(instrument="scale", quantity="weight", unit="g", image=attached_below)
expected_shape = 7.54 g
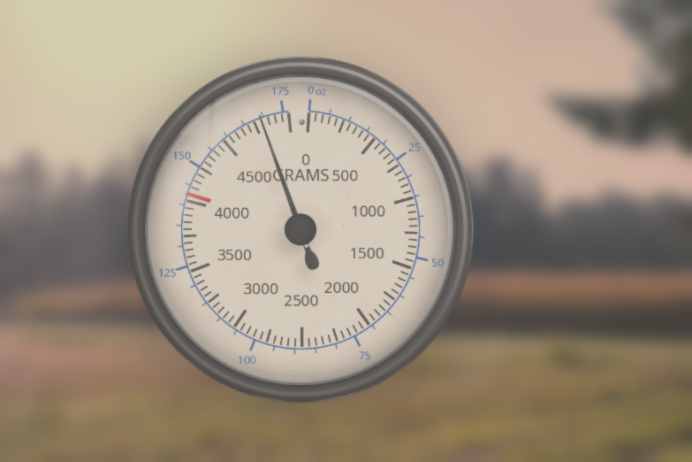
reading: 4800 g
